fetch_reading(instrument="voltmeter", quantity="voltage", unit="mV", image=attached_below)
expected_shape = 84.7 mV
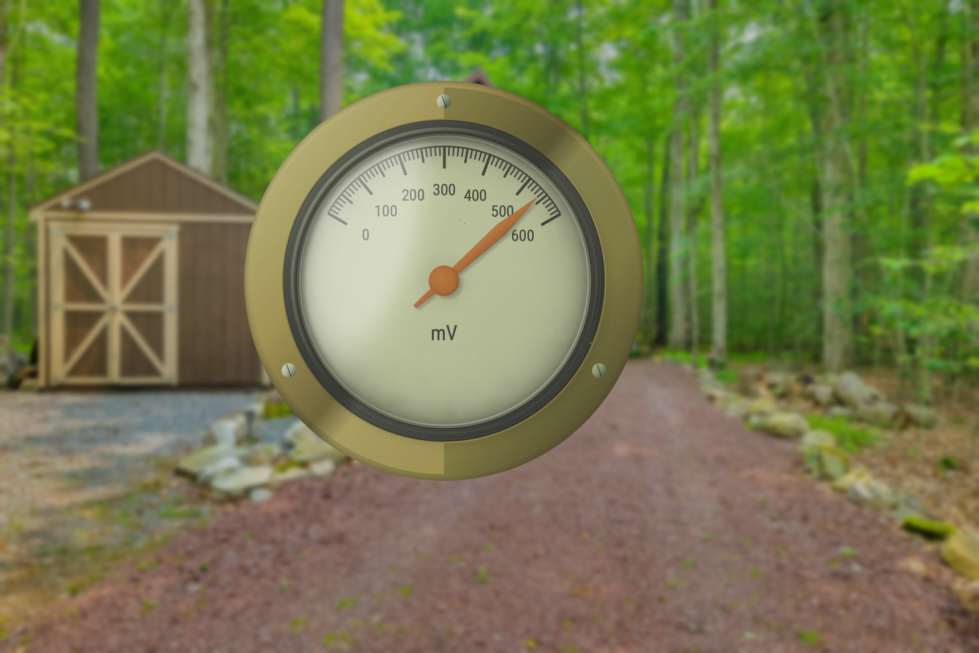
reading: 540 mV
